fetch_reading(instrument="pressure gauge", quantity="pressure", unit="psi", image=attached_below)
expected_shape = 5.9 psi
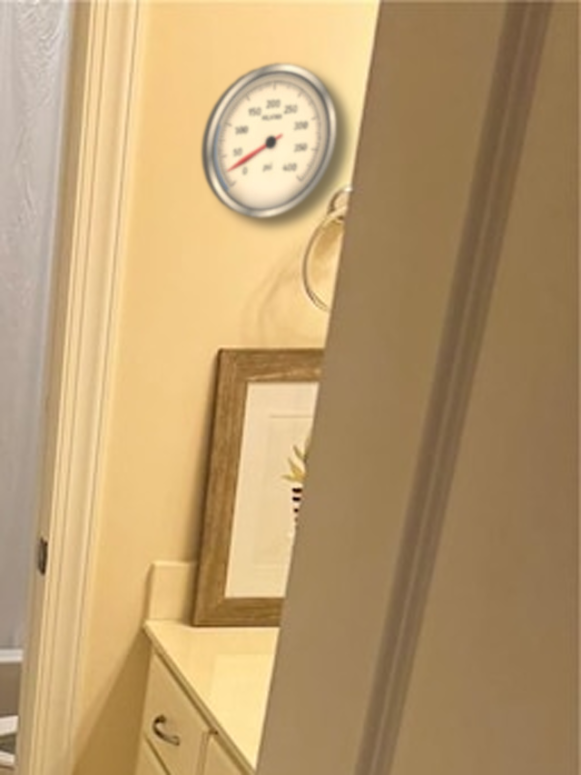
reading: 25 psi
